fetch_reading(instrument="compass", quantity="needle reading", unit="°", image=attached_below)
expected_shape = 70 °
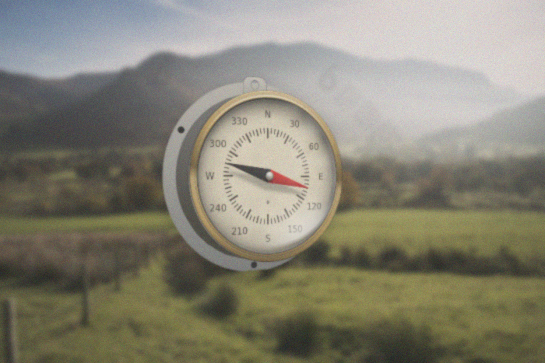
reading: 105 °
